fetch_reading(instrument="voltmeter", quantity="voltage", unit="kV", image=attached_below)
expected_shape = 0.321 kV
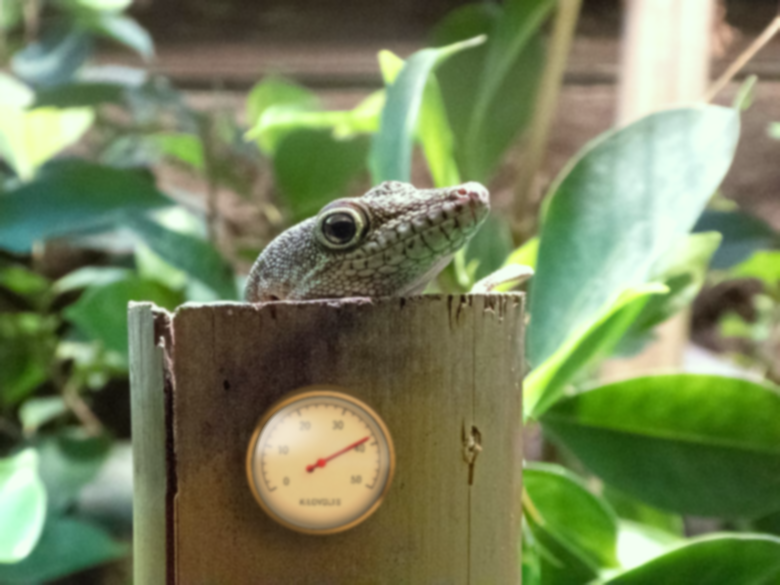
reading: 38 kV
